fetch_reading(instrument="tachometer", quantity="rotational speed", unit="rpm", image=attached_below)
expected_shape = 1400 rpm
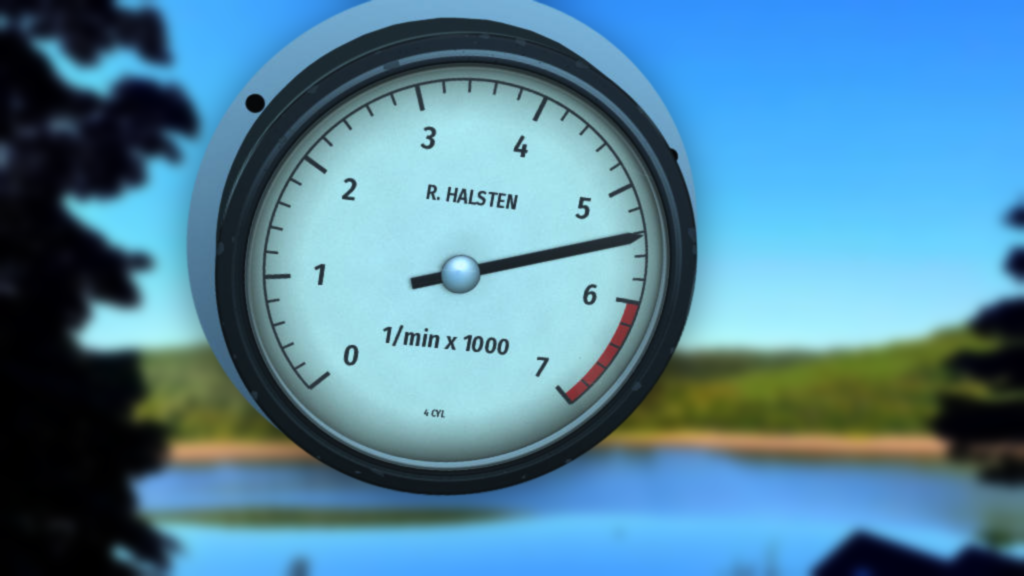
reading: 5400 rpm
